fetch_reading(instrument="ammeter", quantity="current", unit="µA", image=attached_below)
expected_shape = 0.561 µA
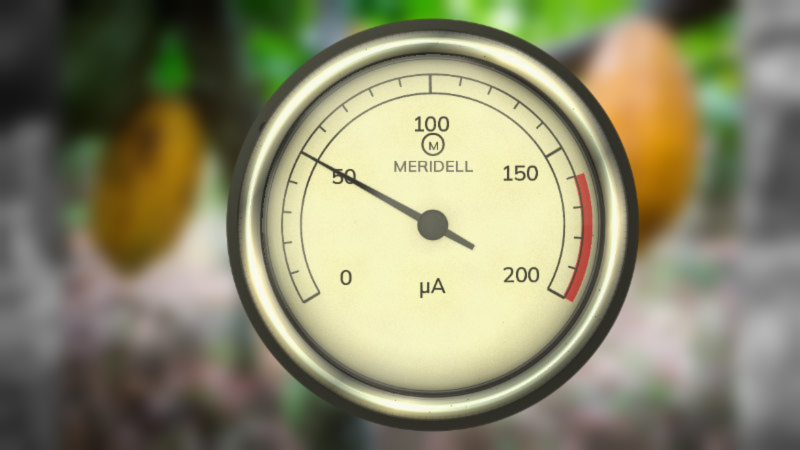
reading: 50 µA
